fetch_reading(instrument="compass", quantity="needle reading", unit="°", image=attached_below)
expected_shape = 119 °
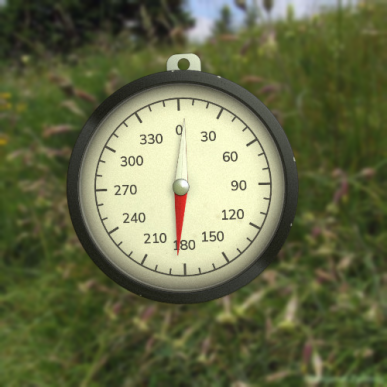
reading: 185 °
